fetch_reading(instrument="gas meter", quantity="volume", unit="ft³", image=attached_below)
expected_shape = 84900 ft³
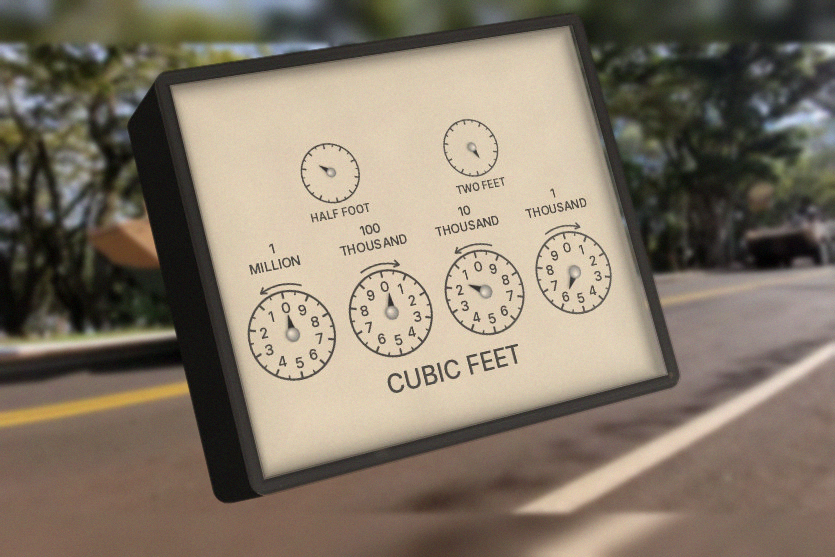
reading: 1600 ft³
